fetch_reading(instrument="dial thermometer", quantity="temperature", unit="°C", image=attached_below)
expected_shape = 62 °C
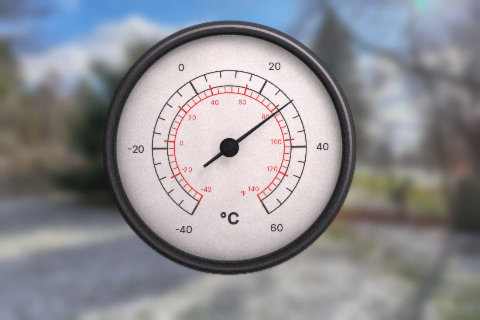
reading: 28 °C
